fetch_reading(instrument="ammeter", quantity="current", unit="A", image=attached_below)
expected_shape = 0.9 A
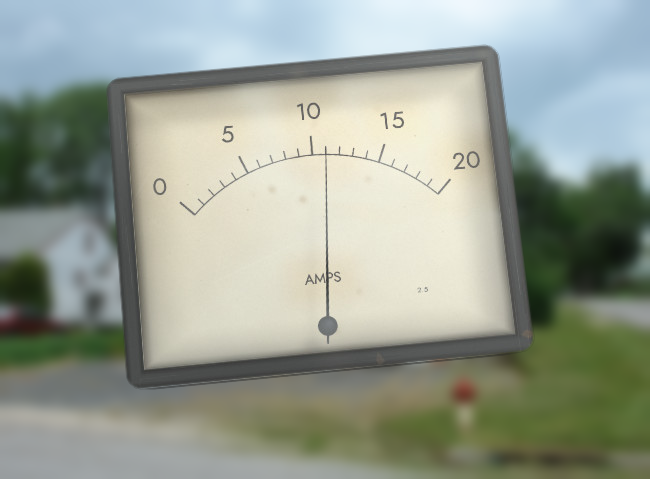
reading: 11 A
